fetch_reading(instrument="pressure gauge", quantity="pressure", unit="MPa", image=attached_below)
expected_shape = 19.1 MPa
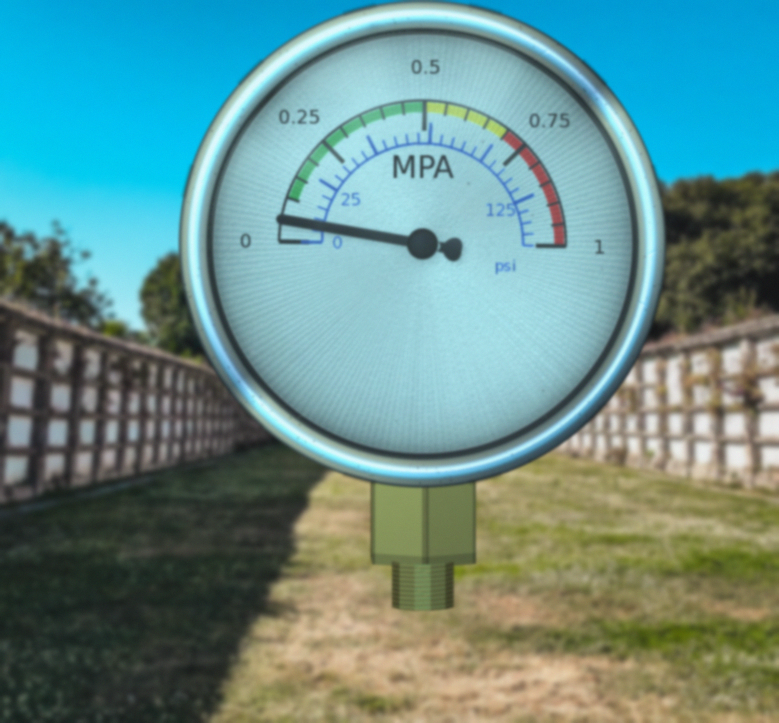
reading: 0.05 MPa
